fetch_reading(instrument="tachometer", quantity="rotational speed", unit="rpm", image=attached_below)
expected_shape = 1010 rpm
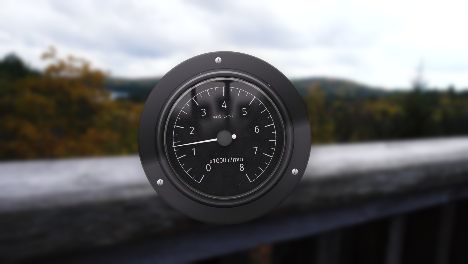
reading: 1375 rpm
